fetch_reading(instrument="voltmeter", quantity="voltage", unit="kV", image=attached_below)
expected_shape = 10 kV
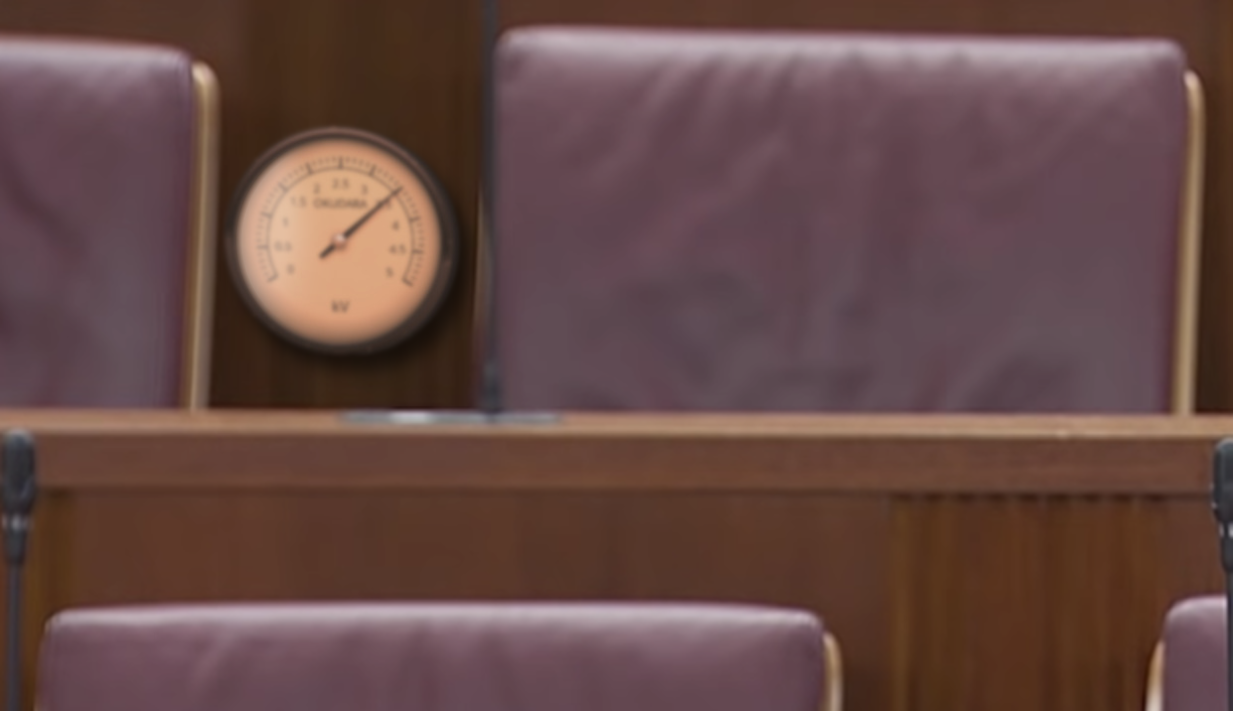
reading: 3.5 kV
